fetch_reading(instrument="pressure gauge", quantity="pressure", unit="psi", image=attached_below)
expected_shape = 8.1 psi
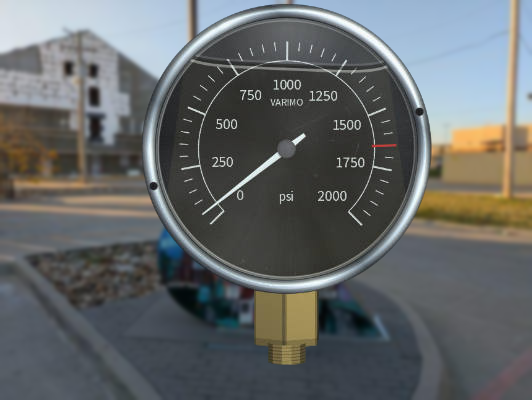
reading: 50 psi
